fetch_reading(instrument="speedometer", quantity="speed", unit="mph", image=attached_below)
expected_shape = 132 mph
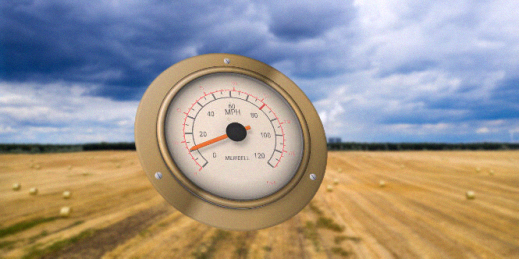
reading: 10 mph
